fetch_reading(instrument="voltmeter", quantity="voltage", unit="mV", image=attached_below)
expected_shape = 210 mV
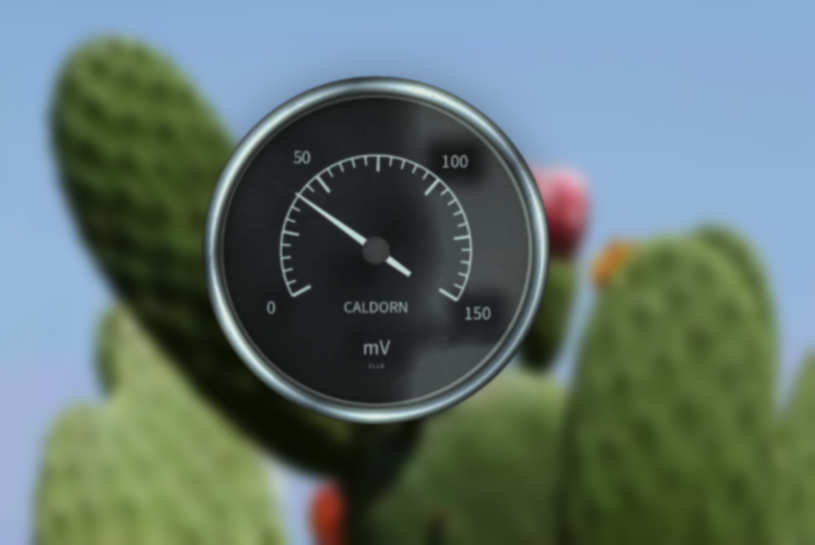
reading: 40 mV
